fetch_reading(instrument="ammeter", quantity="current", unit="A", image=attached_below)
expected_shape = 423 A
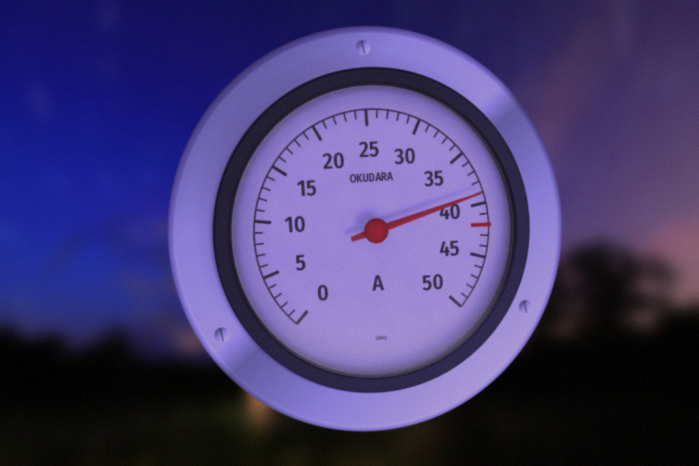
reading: 39 A
